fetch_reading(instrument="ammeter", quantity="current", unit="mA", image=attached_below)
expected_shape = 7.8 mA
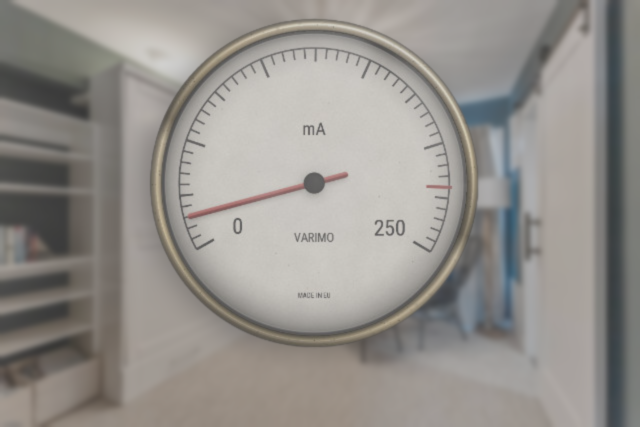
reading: 15 mA
